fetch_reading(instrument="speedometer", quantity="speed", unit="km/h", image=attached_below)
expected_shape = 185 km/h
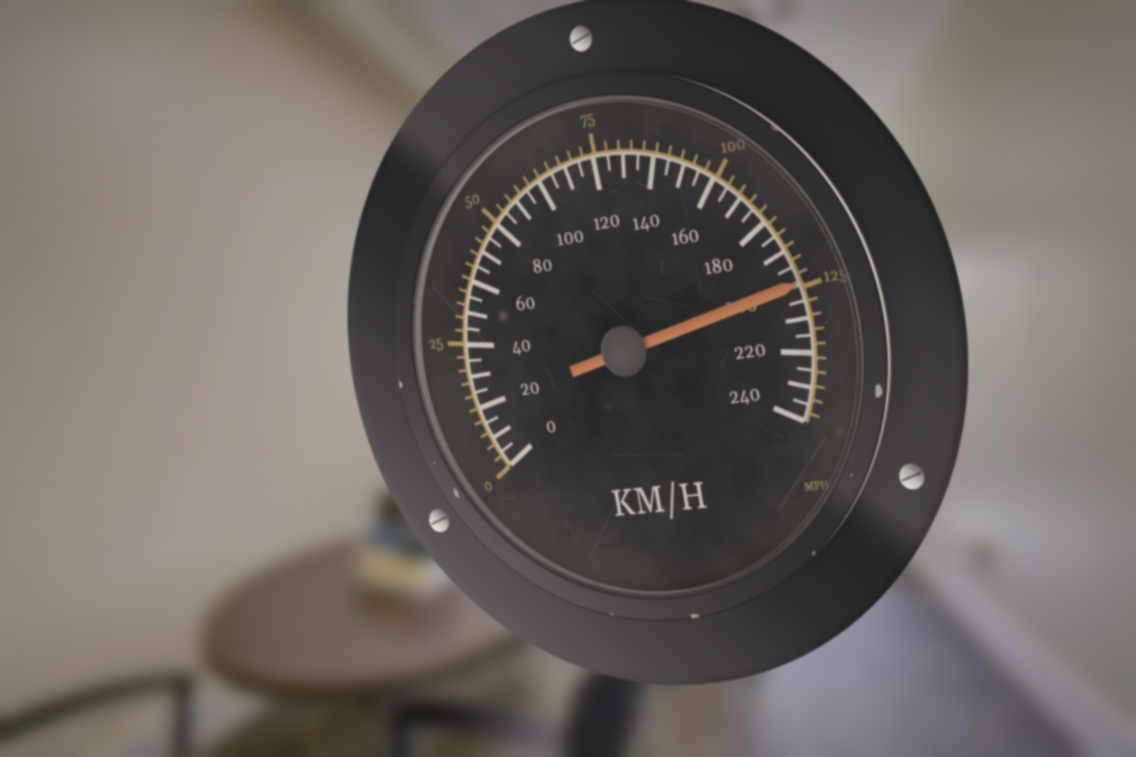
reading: 200 km/h
